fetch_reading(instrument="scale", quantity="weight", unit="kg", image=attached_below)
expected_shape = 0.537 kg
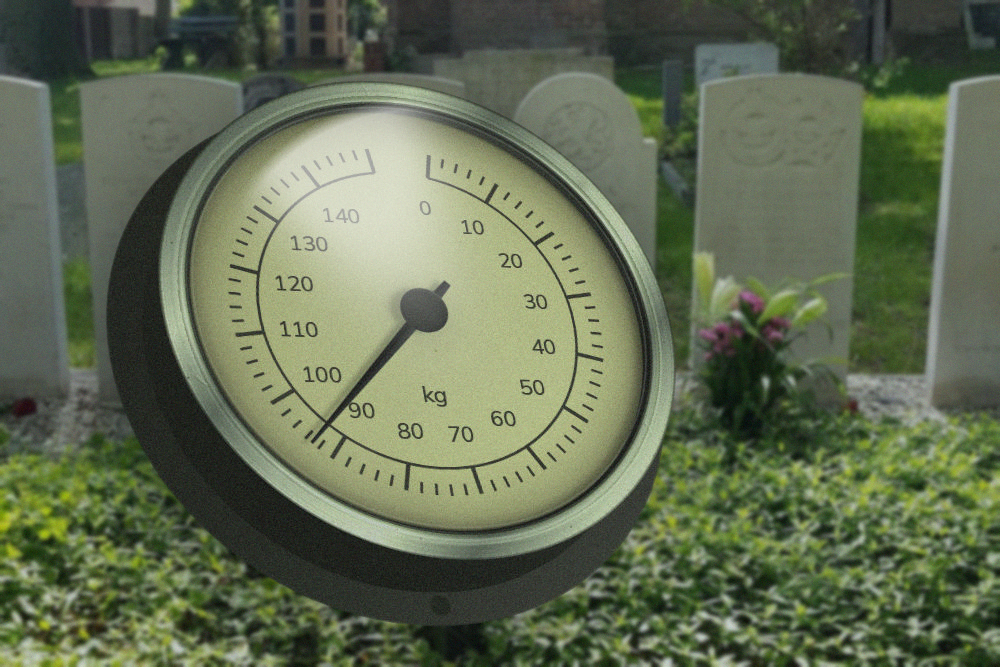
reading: 93 kg
